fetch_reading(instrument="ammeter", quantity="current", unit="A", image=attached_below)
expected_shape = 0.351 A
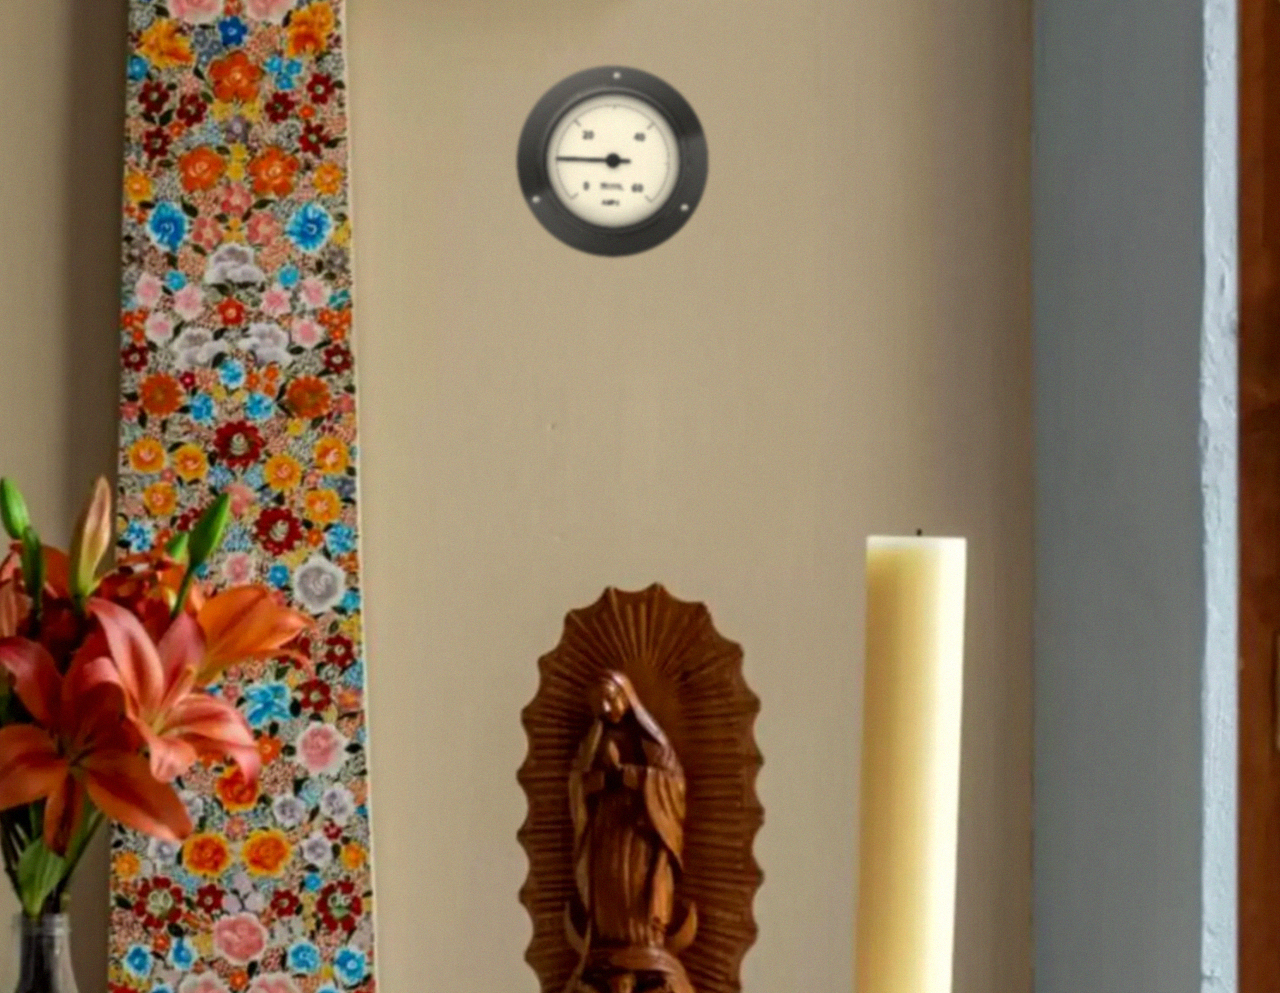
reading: 10 A
